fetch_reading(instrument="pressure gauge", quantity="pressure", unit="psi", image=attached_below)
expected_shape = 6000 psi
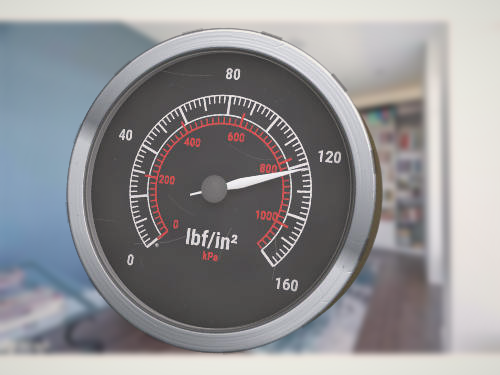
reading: 122 psi
